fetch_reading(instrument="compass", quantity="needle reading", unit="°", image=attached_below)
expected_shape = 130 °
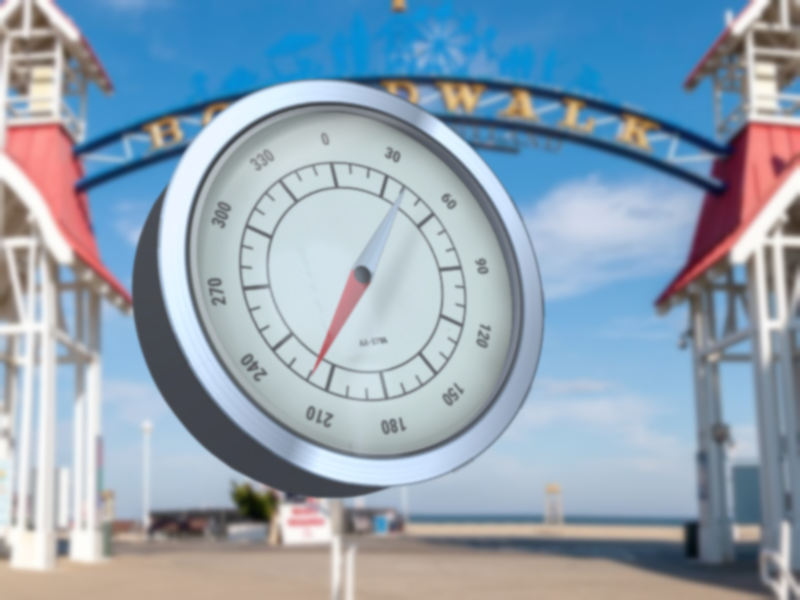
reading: 220 °
